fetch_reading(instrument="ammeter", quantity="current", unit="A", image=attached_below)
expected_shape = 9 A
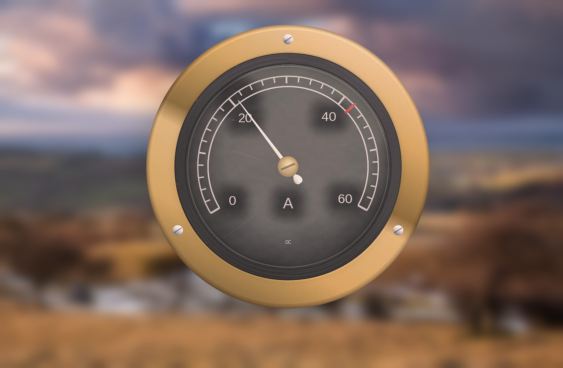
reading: 21 A
